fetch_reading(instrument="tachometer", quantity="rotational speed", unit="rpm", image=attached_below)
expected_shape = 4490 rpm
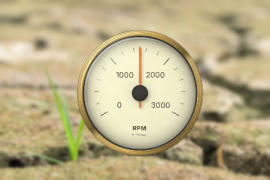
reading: 1500 rpm
